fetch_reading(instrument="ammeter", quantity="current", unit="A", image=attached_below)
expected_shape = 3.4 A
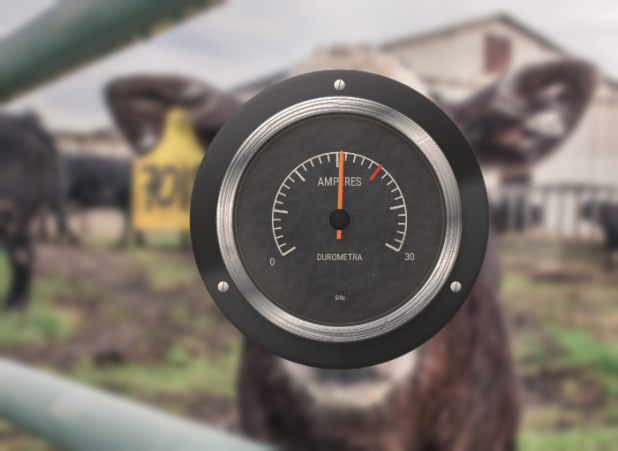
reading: 15.5 A
